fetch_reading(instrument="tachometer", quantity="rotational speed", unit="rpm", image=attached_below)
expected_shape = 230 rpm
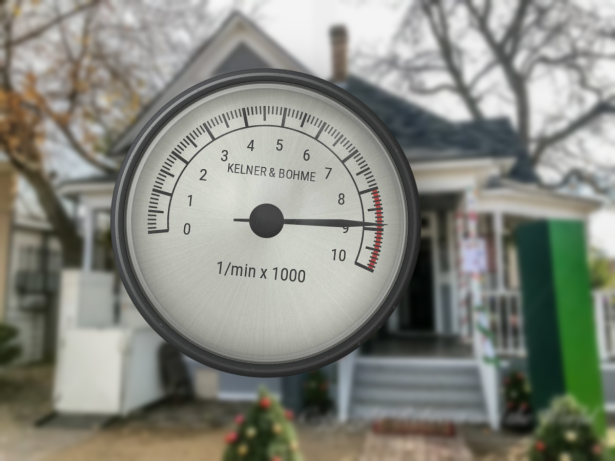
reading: 8900 rpm
